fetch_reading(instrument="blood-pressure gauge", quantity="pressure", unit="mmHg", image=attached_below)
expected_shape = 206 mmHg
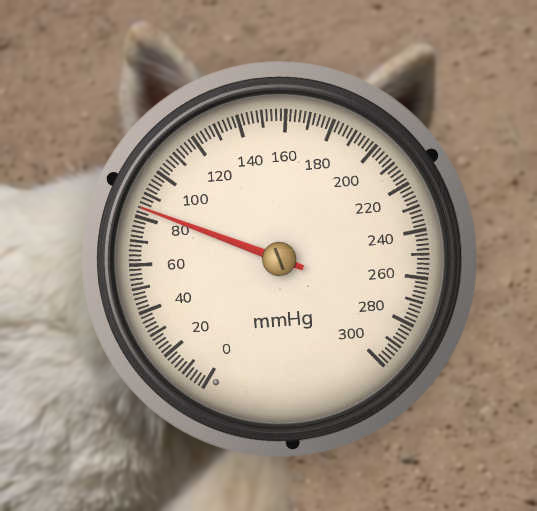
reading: 84 mmHg
